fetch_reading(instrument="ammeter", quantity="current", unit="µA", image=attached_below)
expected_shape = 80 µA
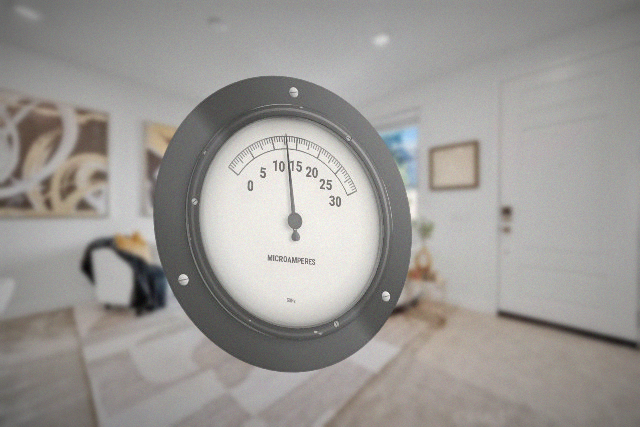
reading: 12.5 µA
